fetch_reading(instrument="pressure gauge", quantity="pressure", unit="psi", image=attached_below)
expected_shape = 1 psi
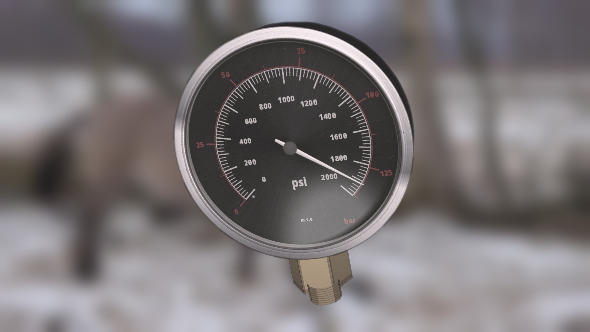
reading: 1900 psi
